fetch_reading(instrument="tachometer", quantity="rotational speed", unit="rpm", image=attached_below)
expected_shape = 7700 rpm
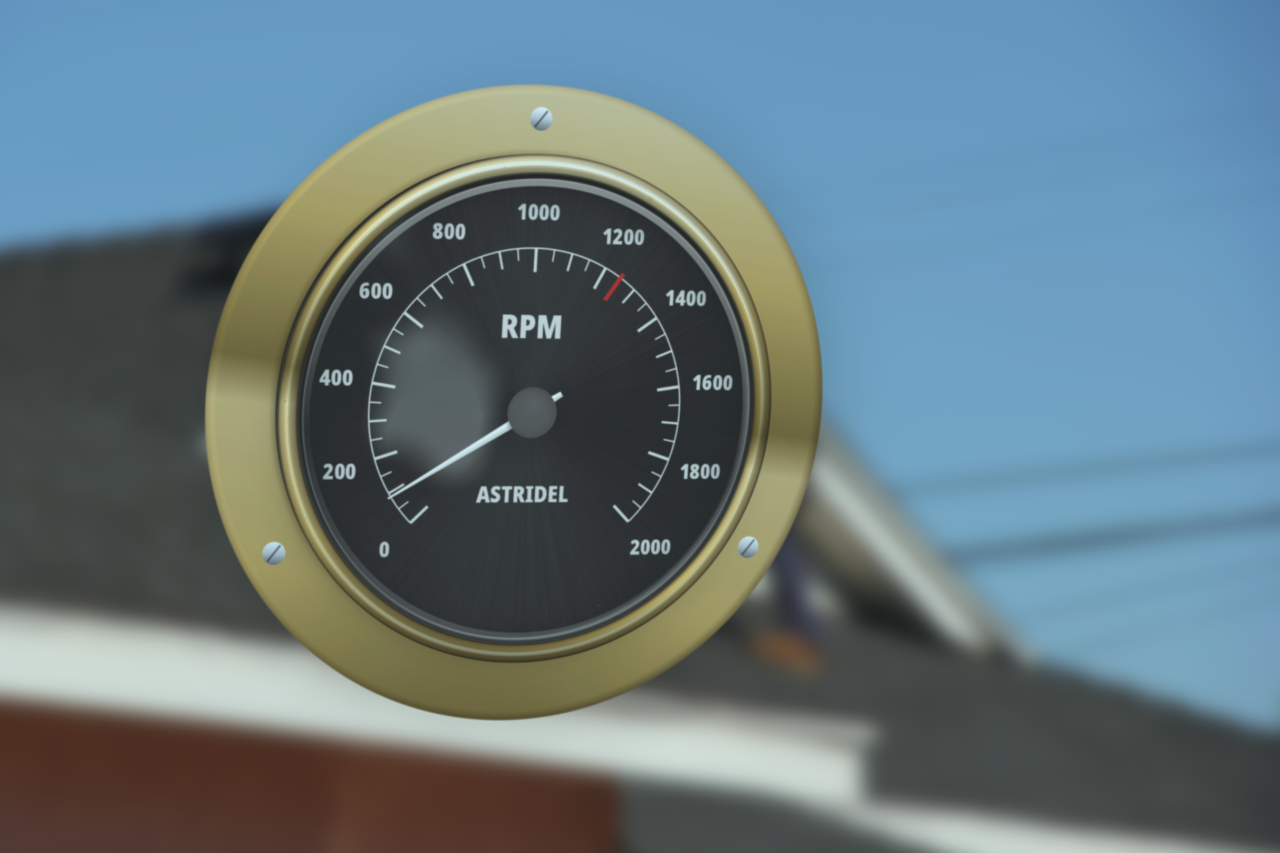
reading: 100 rpm
